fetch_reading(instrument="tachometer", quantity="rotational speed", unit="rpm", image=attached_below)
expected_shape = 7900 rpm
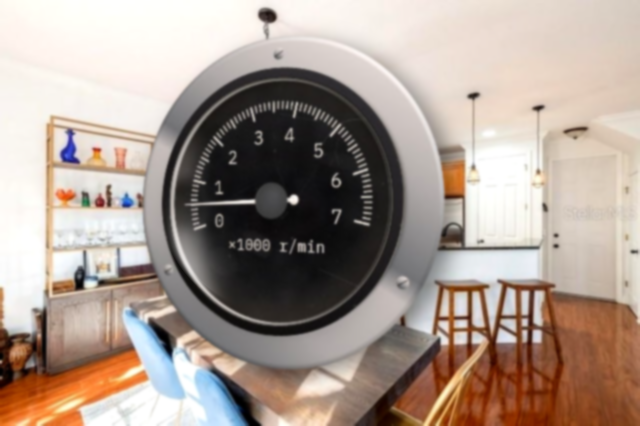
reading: 500 rpm
